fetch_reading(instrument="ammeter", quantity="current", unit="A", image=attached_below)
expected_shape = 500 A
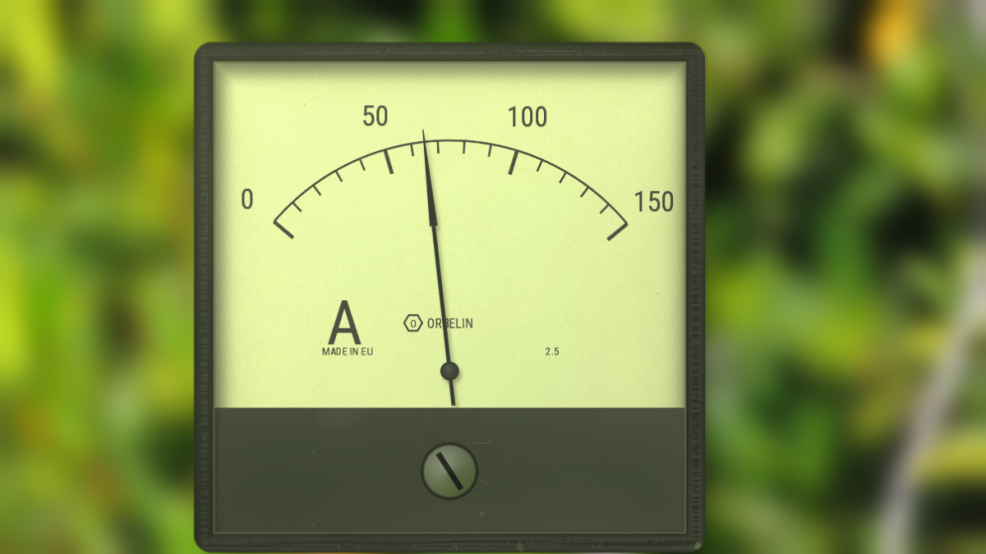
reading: 65 A
